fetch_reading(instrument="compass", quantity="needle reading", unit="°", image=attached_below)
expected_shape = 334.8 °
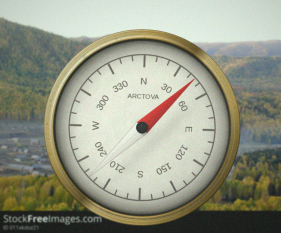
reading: 45 °
